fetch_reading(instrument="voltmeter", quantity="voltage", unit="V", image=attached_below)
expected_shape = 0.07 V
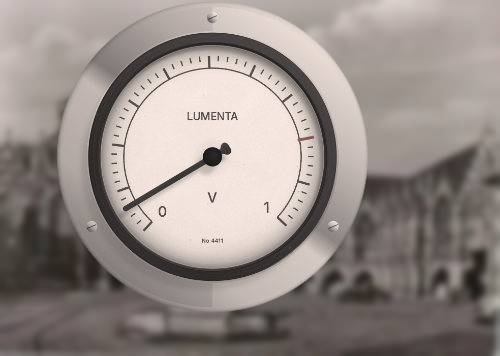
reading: 0.06 V
